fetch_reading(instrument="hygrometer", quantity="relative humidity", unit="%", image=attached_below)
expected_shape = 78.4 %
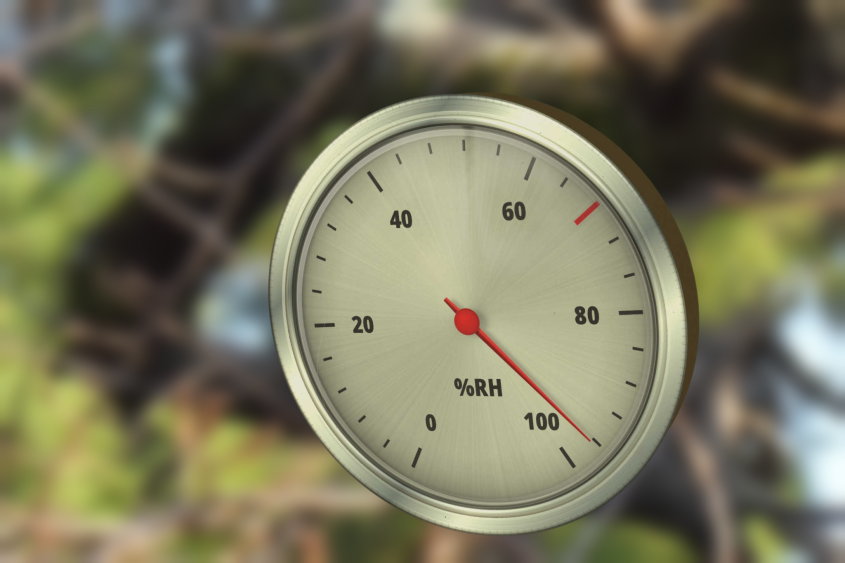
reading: 96 %
